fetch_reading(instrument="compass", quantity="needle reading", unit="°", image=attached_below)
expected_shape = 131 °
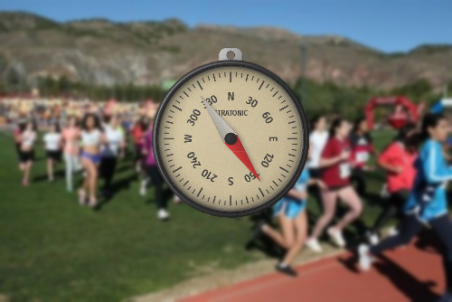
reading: 145 °
